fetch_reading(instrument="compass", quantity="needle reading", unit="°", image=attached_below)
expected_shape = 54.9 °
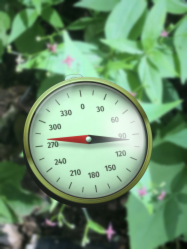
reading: 277.5 °
